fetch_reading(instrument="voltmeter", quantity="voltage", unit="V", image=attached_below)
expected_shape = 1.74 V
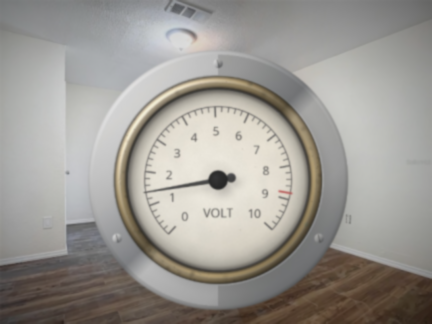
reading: 1.4 V
